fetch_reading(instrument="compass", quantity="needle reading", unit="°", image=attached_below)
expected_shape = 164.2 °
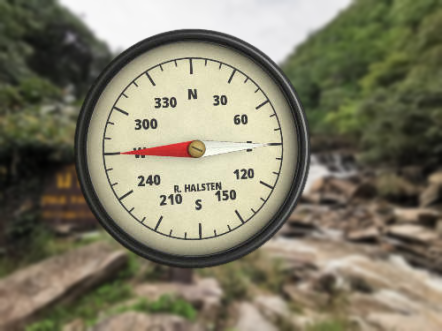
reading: 270 °
